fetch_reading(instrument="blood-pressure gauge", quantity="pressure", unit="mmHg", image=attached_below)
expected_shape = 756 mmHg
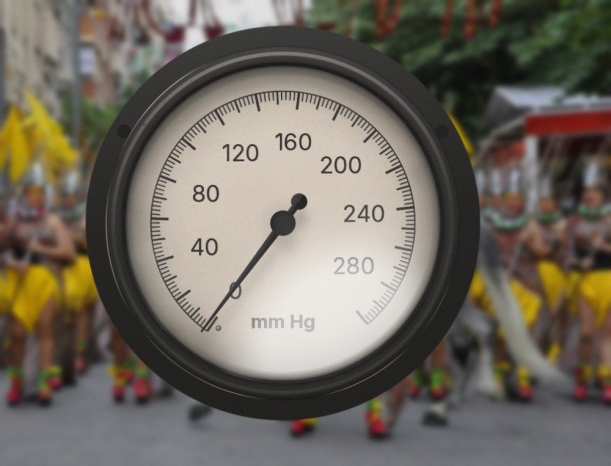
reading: 2 mmHg
